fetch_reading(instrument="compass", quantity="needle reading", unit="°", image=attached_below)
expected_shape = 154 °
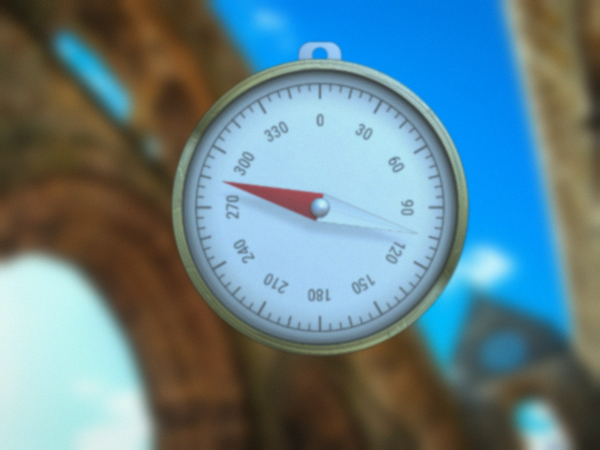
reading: 285 °
